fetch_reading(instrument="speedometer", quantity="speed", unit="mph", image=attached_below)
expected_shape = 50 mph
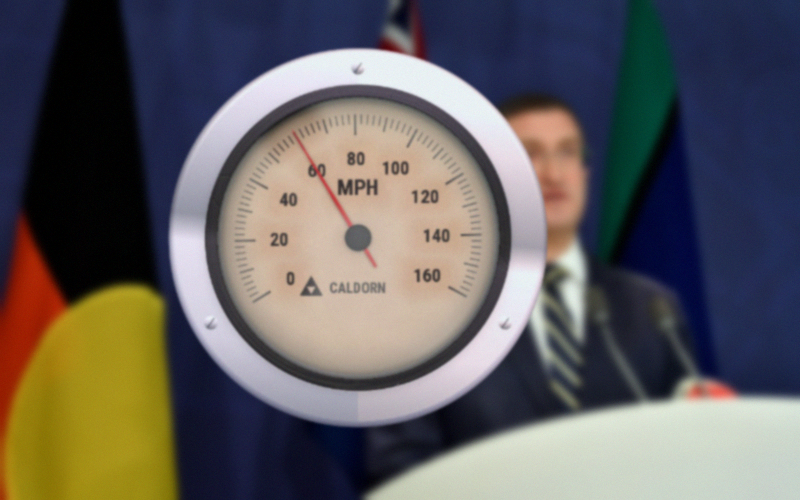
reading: 60 mph
